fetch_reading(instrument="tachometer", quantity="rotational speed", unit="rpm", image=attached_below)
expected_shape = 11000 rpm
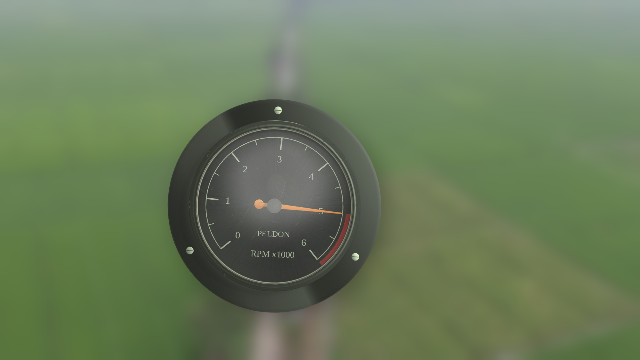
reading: 5000 rpm
